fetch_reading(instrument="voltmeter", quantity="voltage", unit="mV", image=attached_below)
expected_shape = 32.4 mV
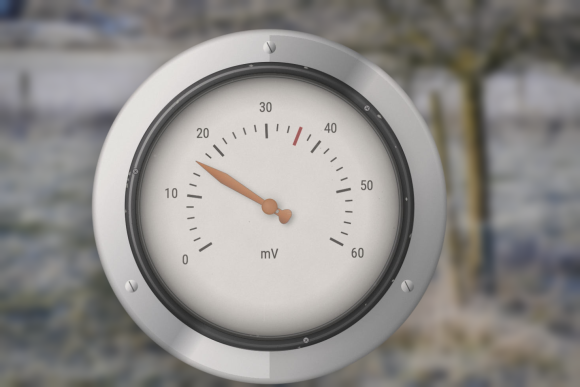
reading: 16 mV
